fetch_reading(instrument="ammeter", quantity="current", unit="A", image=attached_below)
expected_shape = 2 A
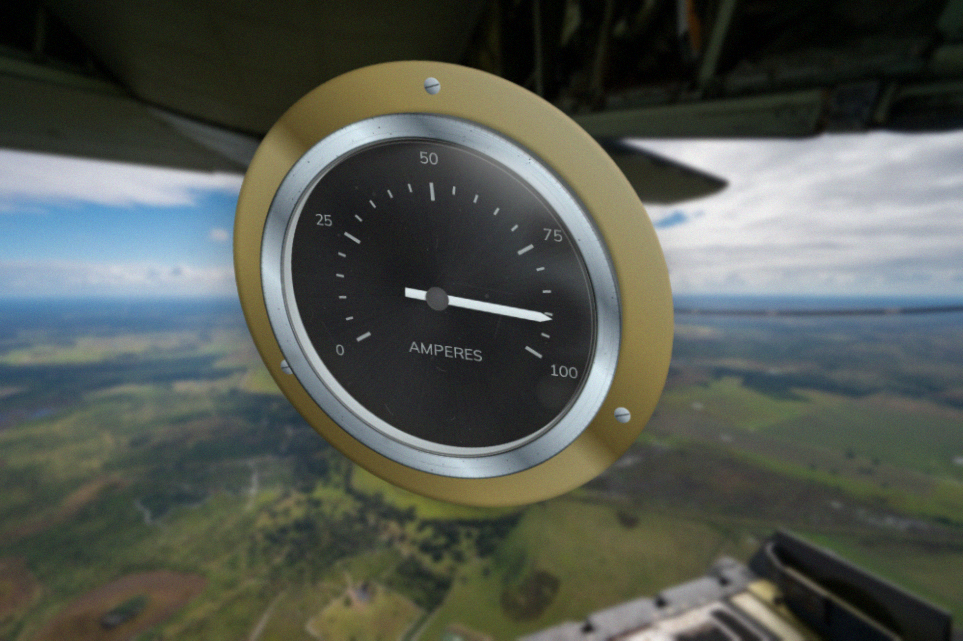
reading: 90 A
